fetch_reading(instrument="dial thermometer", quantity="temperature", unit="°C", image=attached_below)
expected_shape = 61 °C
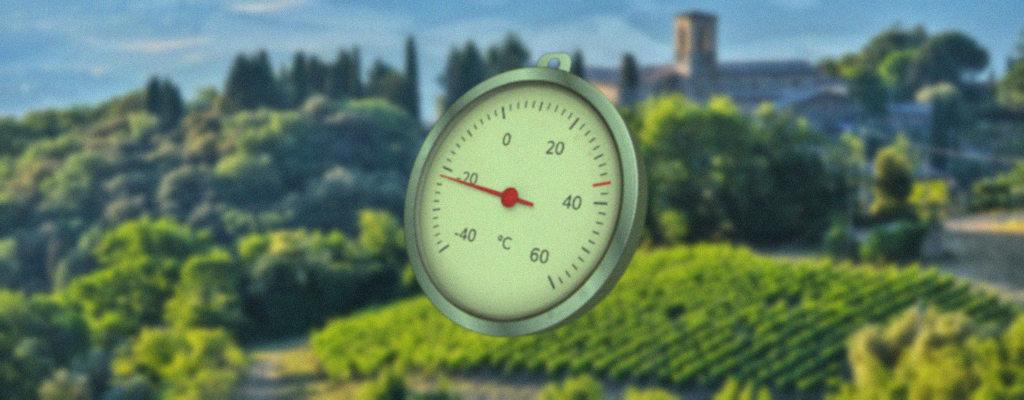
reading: -22 °C
